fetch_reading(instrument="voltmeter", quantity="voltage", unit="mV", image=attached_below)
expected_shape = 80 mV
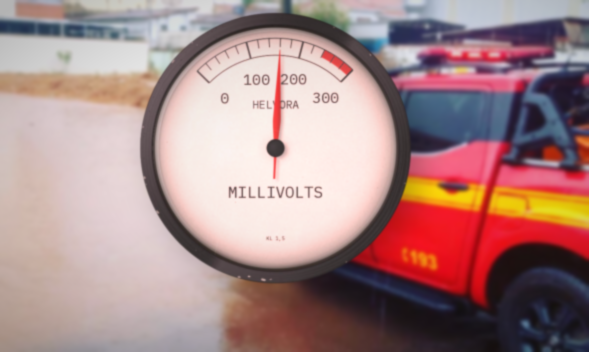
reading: 160 mV
